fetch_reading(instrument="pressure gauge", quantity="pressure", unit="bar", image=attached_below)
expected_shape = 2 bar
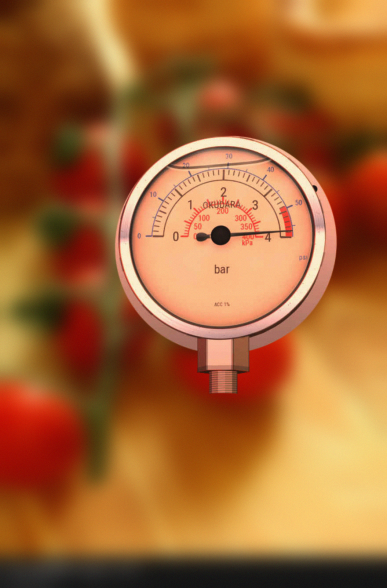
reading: 3.9 bar
